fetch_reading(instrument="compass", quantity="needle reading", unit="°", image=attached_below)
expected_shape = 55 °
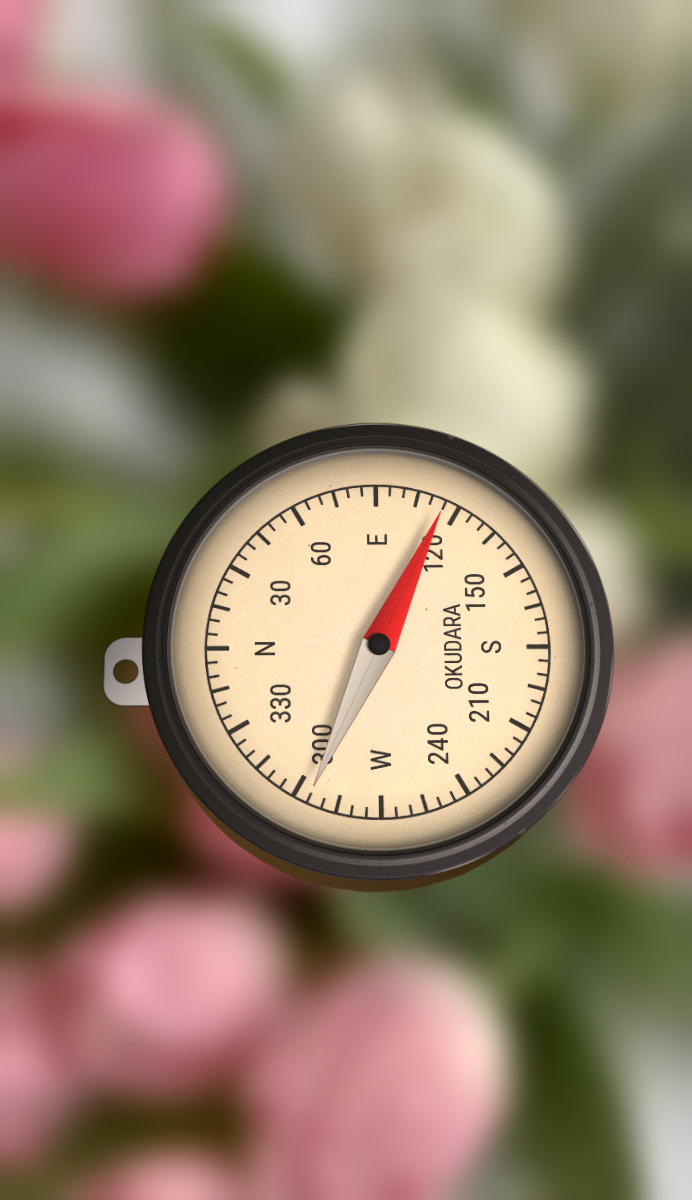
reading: 115 °
